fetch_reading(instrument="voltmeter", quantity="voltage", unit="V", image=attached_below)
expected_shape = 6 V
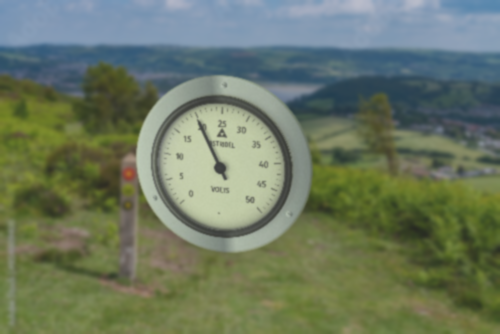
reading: 20 V
